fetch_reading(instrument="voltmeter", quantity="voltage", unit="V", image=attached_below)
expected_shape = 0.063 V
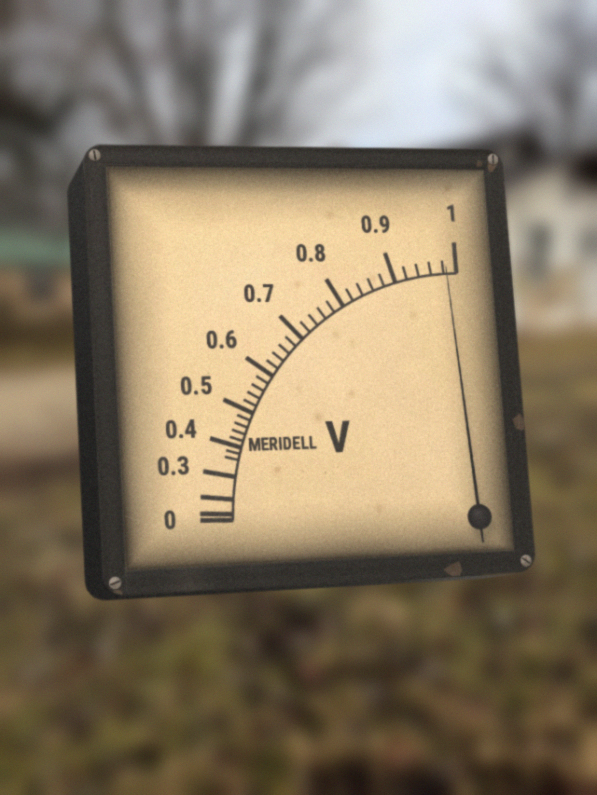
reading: 0.98 V
